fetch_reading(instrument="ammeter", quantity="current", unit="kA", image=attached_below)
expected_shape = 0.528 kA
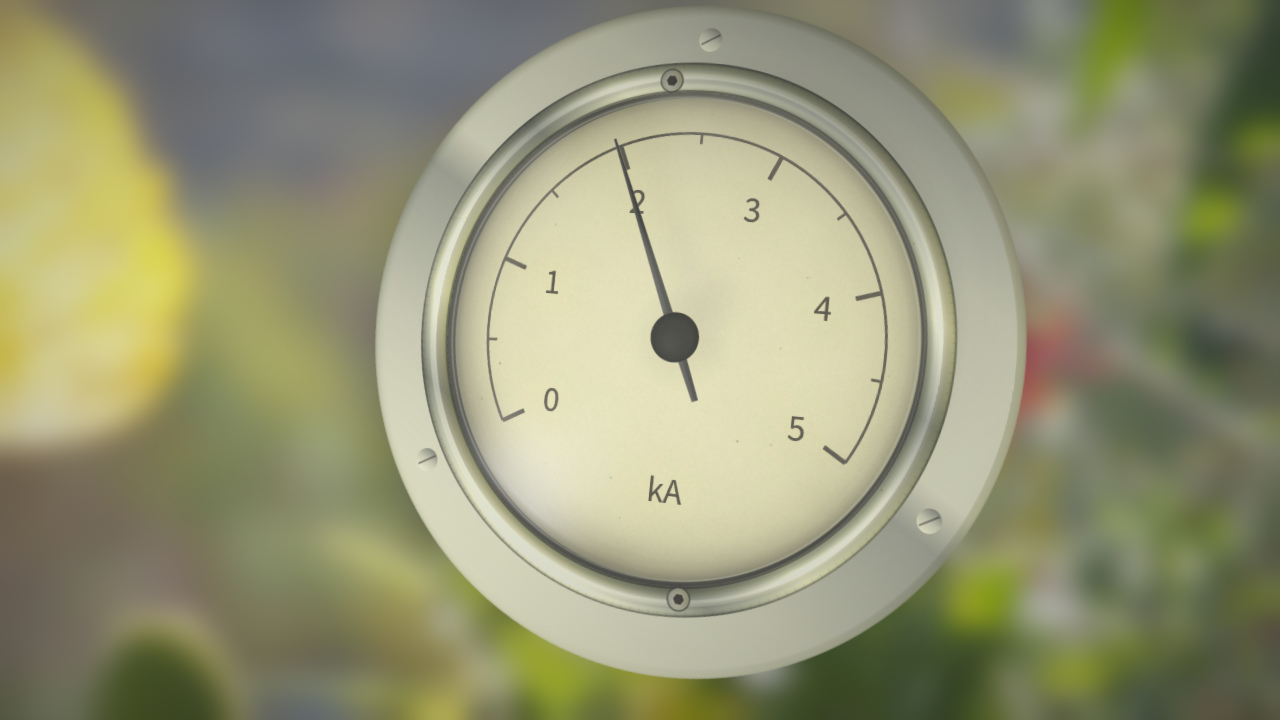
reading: 2 kA
